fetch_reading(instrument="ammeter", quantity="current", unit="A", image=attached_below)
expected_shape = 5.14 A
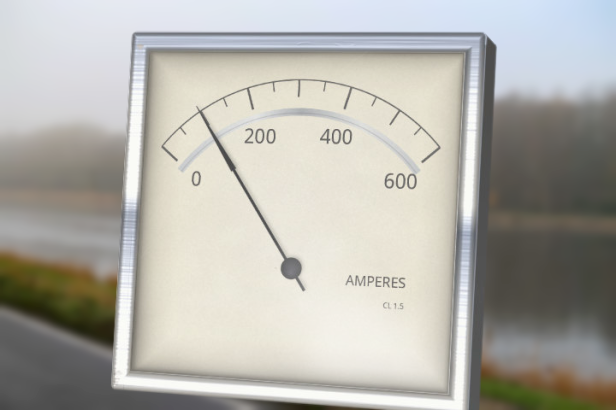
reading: 100 A
